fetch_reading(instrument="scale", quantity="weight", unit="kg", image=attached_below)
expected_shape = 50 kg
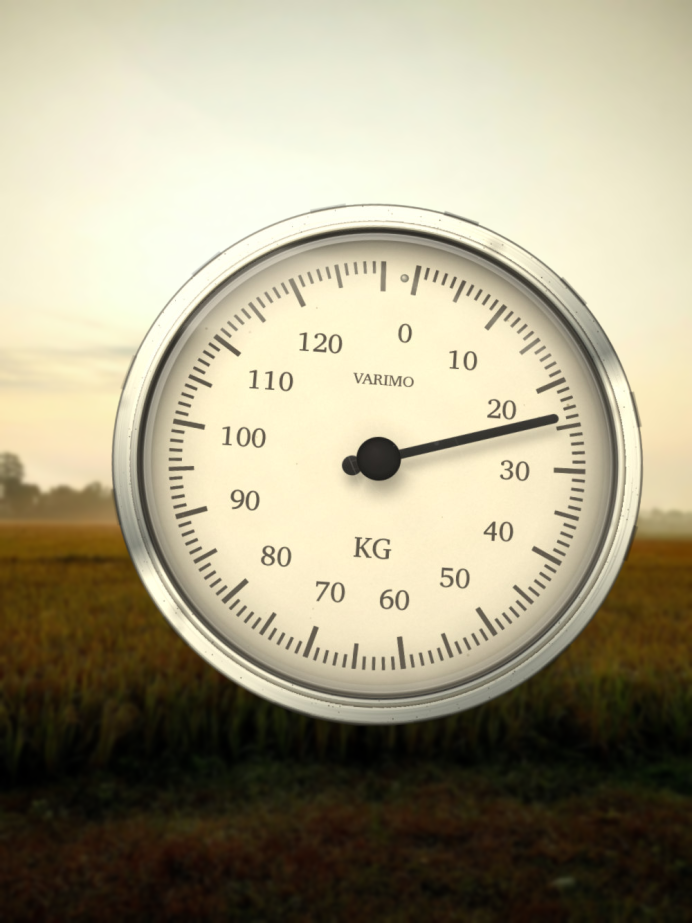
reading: 24 kg
